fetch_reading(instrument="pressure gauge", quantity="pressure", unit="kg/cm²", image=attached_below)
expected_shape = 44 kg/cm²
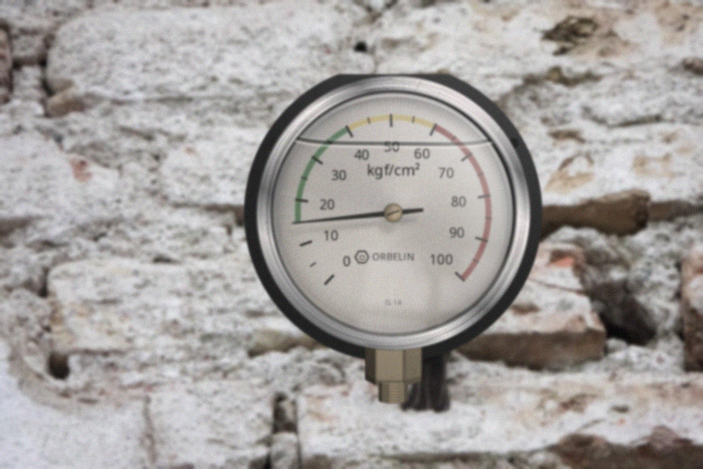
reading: 15 kg/cm²
